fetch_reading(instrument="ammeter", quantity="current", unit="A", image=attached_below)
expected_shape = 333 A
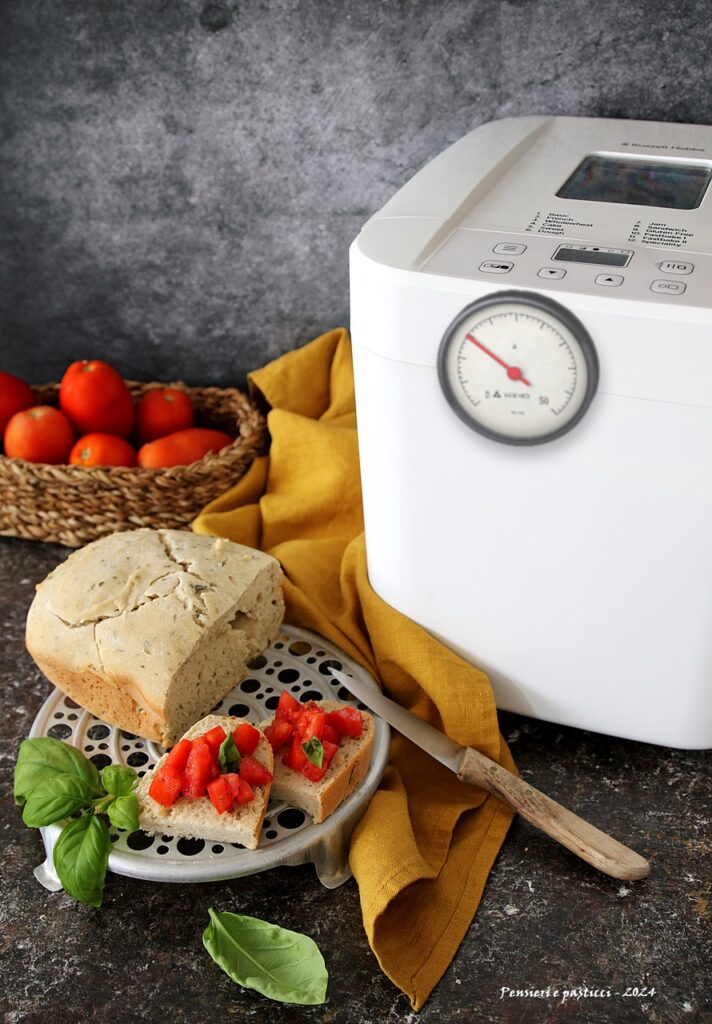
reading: 15 A
